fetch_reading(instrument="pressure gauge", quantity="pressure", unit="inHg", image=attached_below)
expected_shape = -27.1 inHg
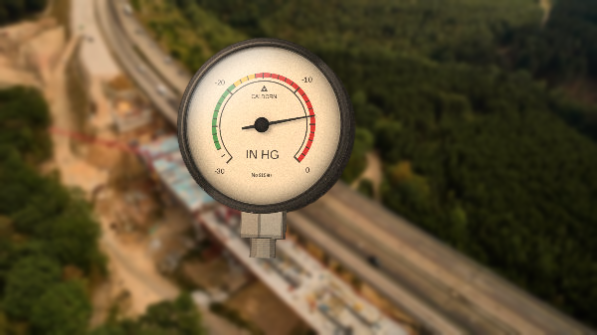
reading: -6 inHg
